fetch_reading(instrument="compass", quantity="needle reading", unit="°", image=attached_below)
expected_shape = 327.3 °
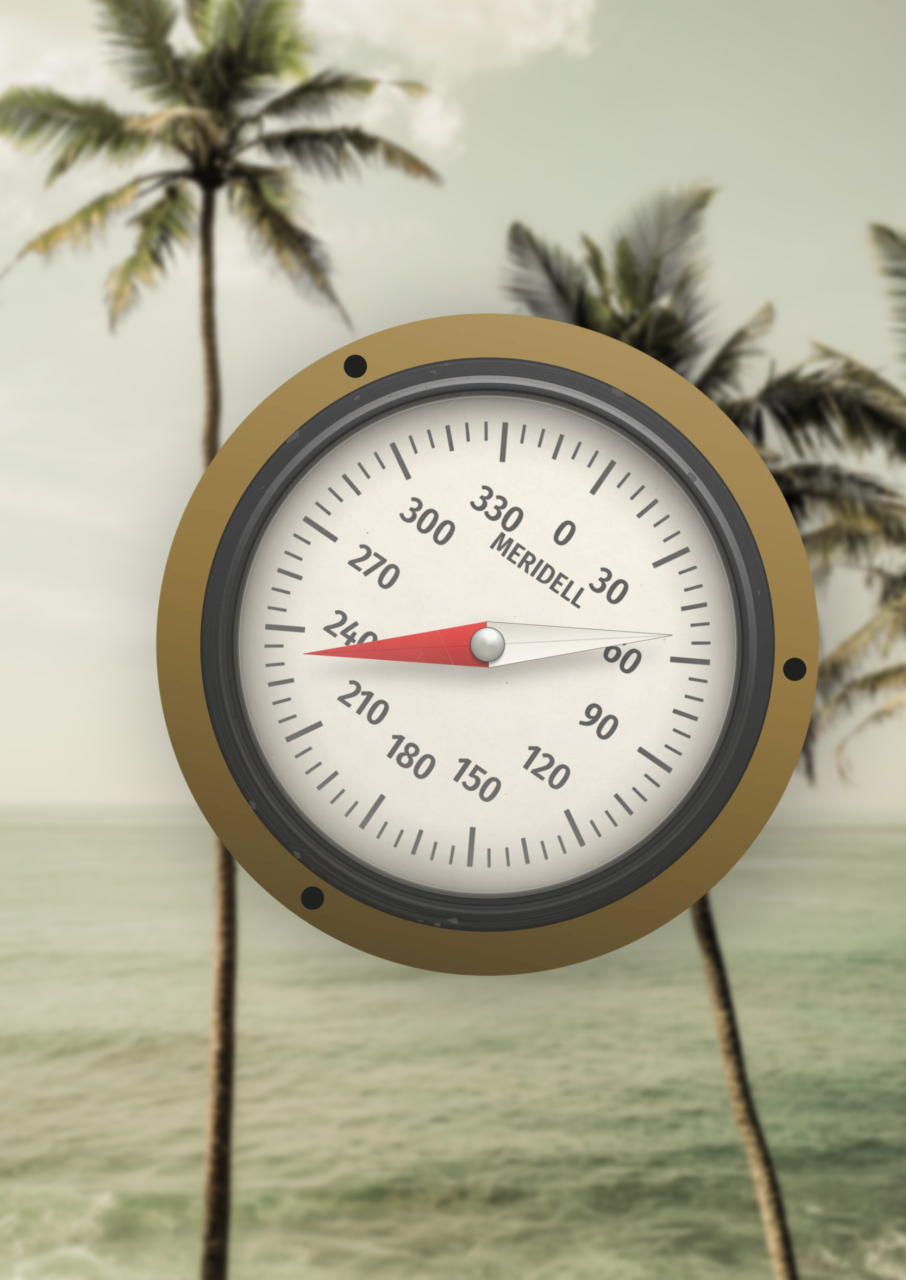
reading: 232.5 °
